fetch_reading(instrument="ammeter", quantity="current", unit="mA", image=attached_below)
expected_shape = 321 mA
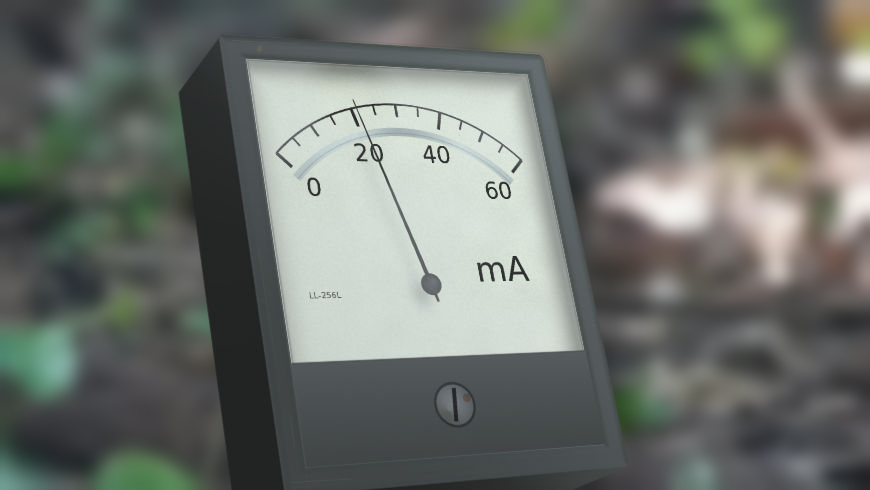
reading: 20 mA
